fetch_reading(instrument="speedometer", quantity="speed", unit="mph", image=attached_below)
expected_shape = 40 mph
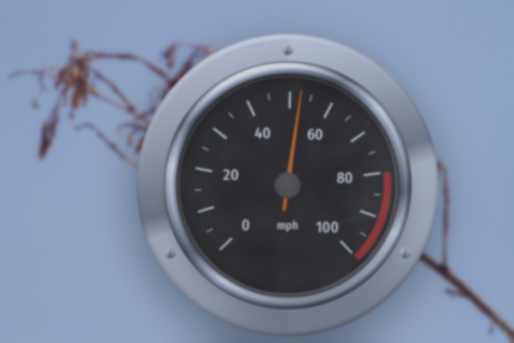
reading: 52.5 mph
